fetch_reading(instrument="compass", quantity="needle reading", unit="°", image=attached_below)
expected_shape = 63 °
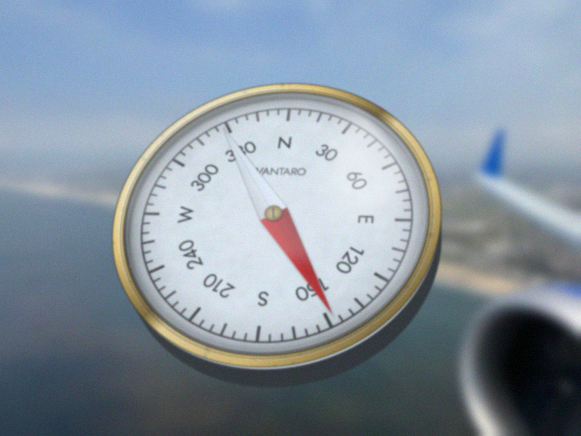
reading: 147.5 °
